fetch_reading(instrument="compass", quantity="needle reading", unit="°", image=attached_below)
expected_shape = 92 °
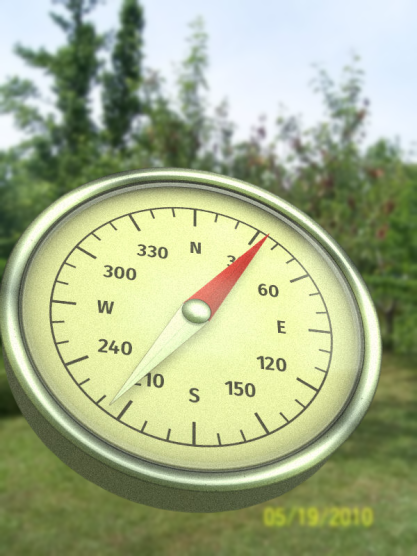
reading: 35 °
